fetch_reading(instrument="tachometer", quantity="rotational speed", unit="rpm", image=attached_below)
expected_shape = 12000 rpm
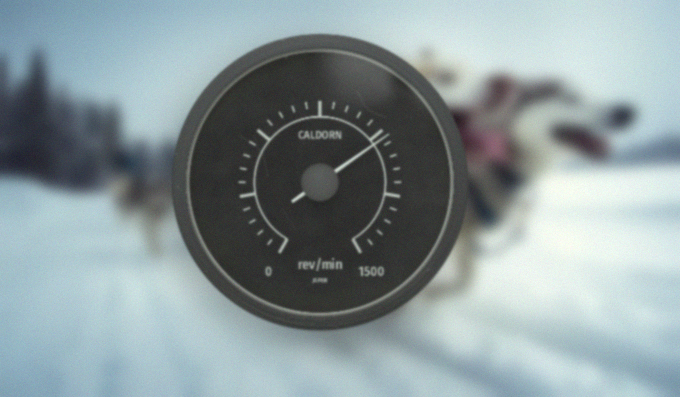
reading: 1025 rpm
